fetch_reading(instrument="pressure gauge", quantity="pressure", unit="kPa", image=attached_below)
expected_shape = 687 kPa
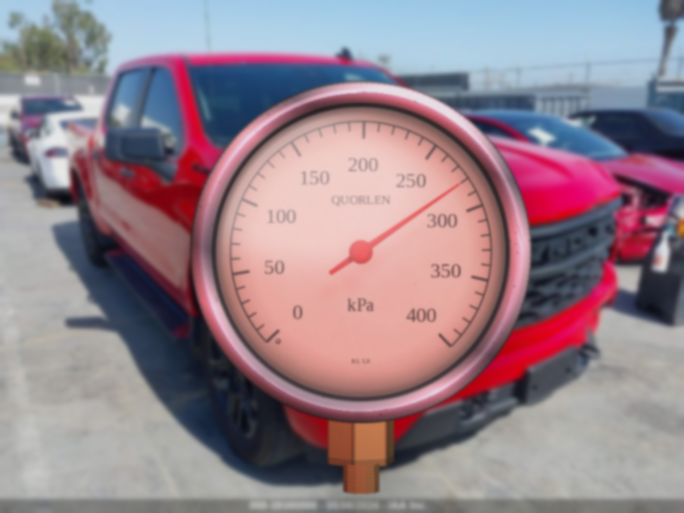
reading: 280 kPa
